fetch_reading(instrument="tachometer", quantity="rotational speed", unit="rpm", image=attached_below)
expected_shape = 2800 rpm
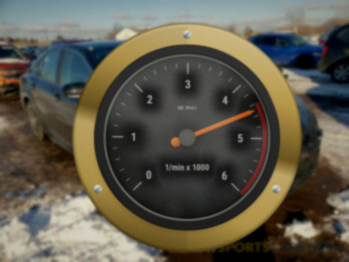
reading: 4500 rpm
